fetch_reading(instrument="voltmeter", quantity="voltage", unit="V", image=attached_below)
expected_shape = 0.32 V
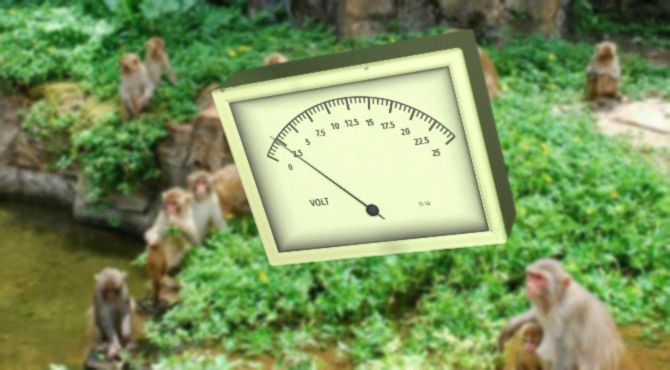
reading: 2.5 V
